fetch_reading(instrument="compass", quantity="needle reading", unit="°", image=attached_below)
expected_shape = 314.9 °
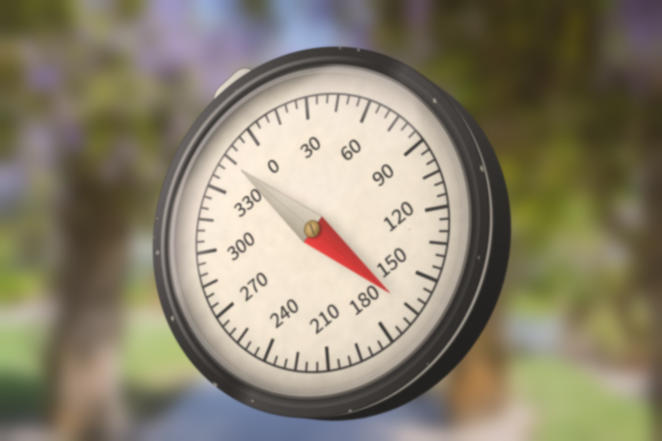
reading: 165 °
